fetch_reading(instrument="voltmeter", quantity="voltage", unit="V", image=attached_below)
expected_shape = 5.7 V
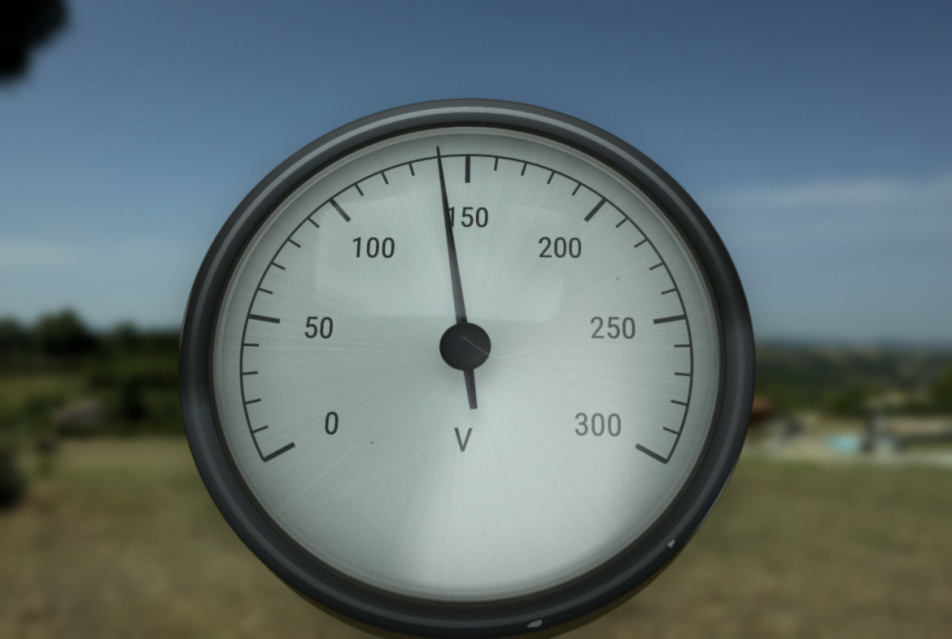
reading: 140 V
